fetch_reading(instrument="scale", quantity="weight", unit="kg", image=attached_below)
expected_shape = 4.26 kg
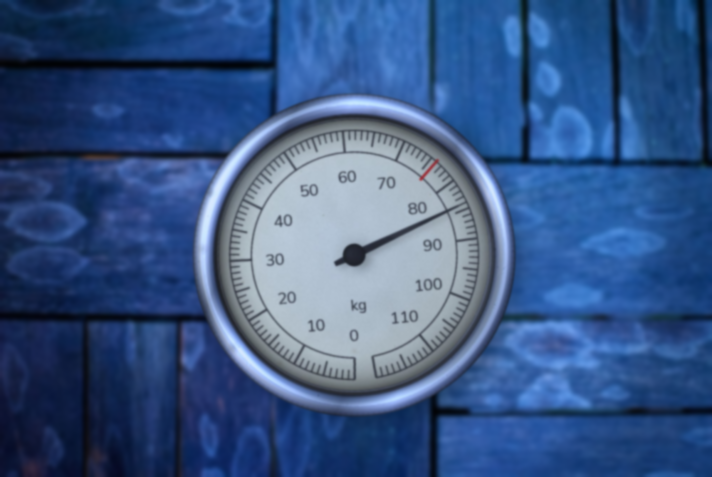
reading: 84 kg
